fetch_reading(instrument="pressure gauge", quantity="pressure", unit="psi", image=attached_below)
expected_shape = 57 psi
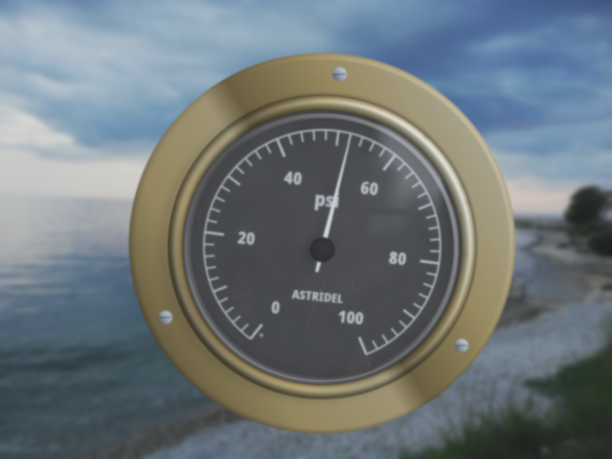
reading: 52 psi
